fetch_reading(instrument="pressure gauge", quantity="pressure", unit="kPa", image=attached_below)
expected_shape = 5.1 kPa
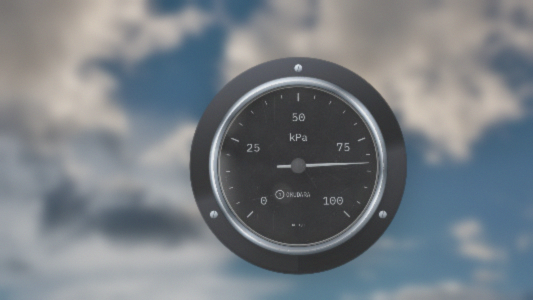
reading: 82.5 kPa
